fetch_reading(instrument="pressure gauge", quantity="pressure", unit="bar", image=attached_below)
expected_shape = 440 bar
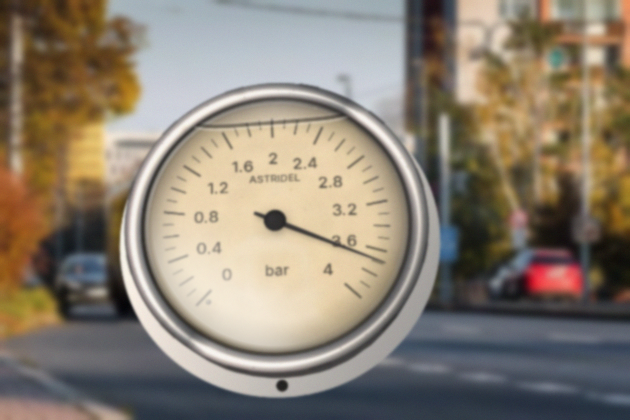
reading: 3.7 bar
